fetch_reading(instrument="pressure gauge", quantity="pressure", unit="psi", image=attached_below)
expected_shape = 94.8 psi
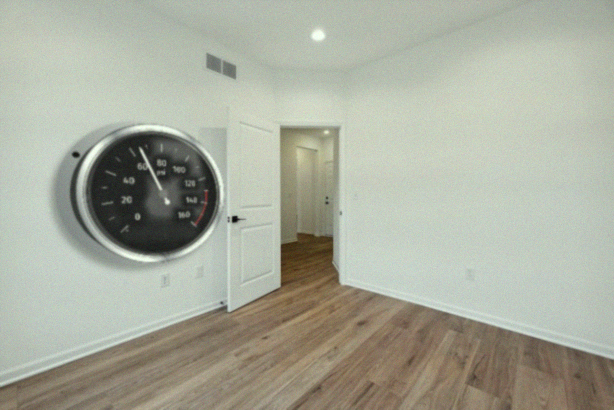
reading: 65 psi
